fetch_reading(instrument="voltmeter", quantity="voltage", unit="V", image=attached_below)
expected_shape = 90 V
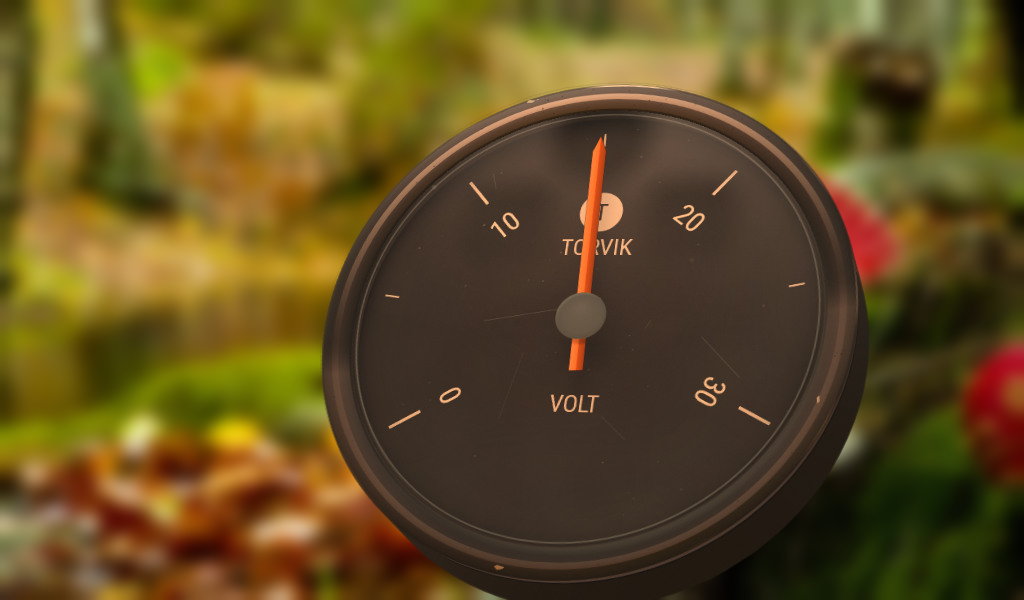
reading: 15 V
